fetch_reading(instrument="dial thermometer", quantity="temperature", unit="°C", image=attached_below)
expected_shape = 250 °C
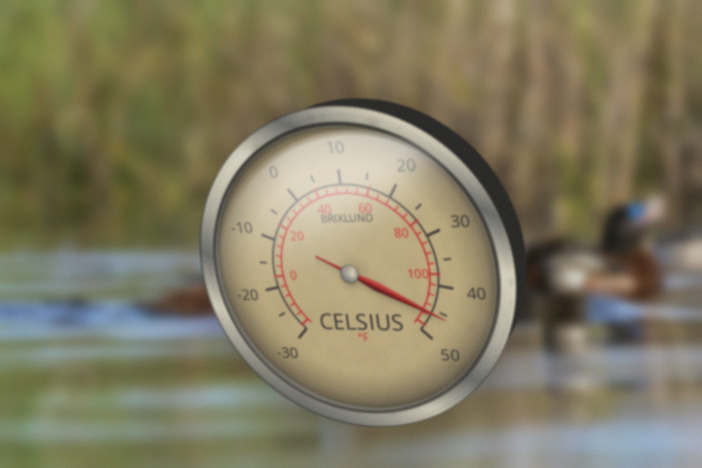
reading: 45 °C
